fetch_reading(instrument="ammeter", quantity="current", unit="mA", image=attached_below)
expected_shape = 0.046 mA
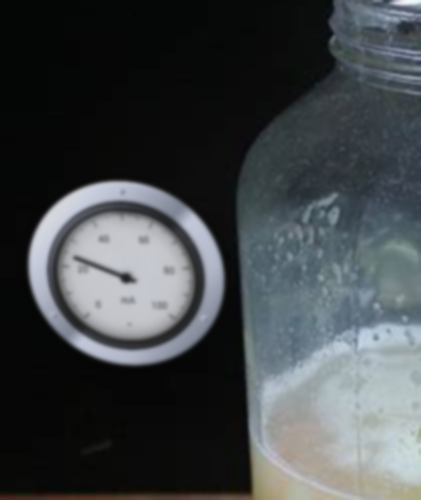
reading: 25 mA
